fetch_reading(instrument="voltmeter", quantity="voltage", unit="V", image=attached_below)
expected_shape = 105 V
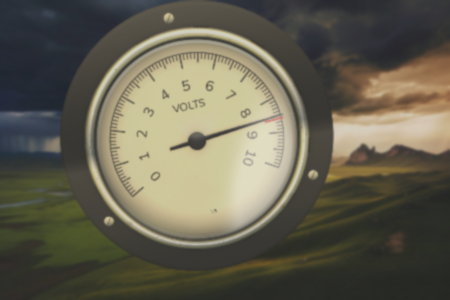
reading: 8.5 V
